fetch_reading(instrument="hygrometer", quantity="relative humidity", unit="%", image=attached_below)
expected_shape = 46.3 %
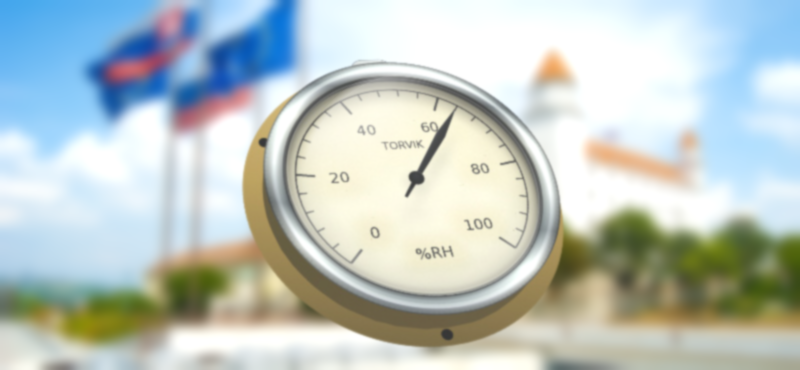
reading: 64 %
